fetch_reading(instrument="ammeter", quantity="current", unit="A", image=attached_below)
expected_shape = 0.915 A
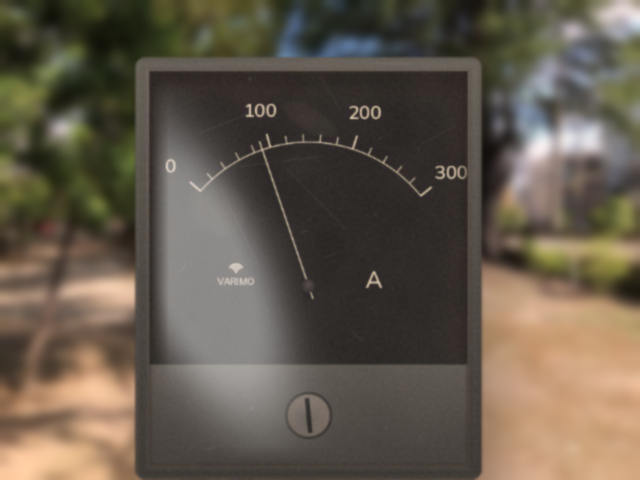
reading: 90 A
